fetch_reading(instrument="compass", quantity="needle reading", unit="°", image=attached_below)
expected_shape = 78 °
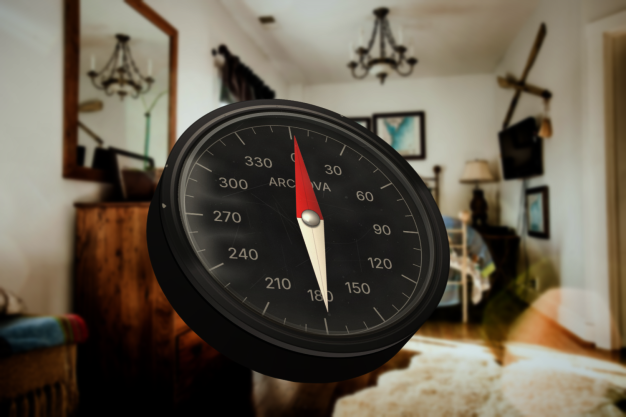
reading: 0 °
